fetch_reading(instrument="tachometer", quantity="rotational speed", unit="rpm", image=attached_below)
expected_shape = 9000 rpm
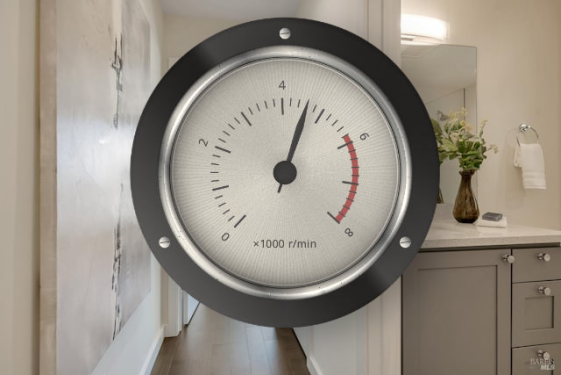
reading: 4600 rpm
